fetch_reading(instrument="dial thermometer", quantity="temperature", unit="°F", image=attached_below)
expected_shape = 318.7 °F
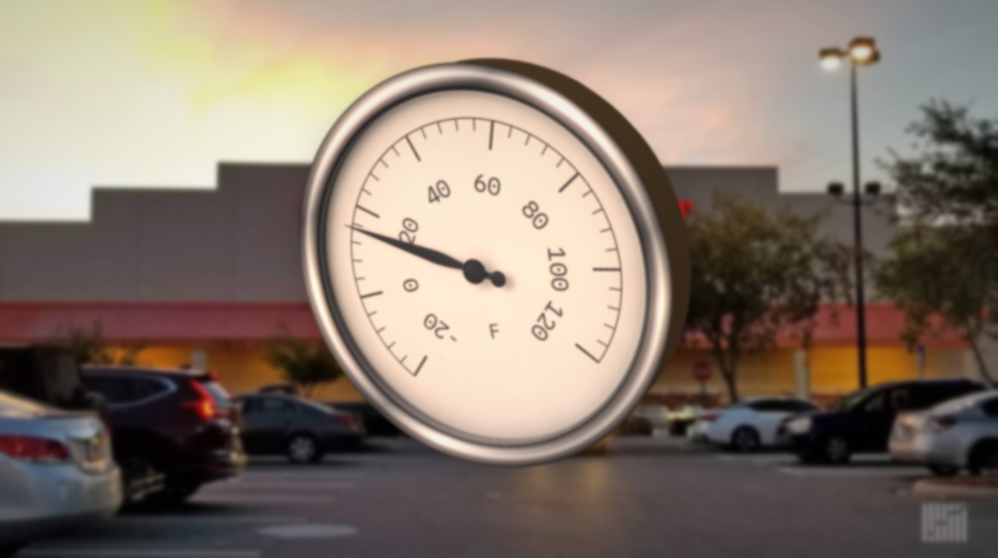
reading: 16 °F
